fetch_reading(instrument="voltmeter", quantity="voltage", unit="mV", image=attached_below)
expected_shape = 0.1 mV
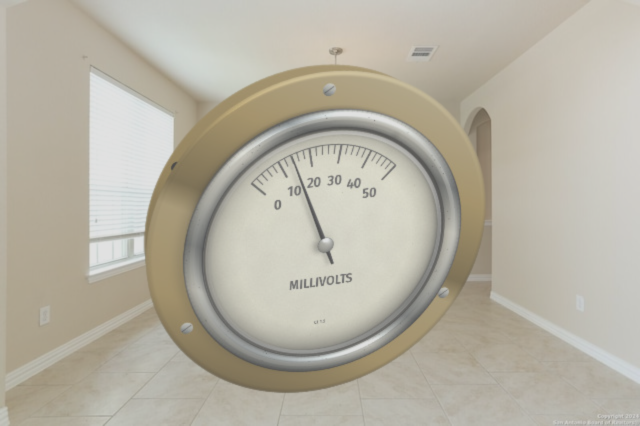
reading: 14 mV
